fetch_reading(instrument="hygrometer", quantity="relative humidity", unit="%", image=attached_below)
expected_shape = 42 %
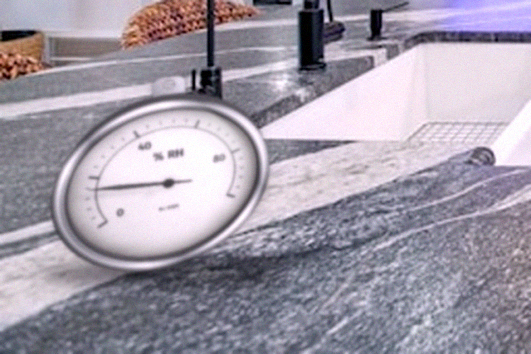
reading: 16 %
